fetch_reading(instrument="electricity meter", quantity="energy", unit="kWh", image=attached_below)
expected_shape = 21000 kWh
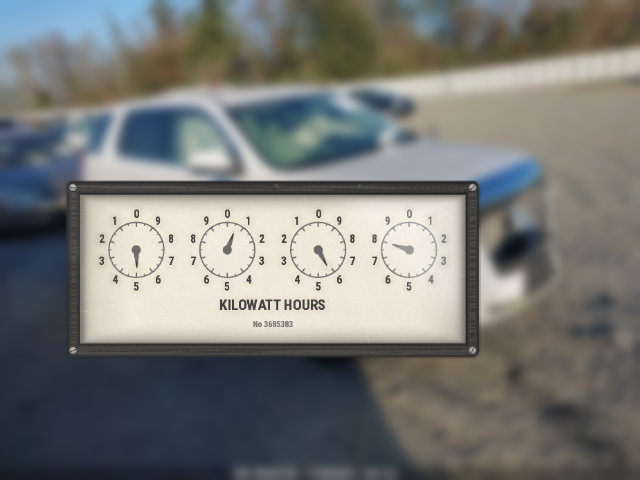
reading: 5058 kWh
